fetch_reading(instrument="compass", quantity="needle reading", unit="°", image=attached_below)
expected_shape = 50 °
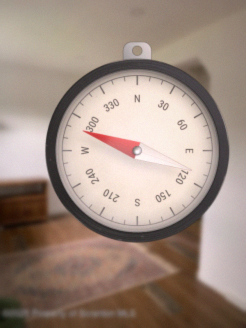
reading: 290 °
